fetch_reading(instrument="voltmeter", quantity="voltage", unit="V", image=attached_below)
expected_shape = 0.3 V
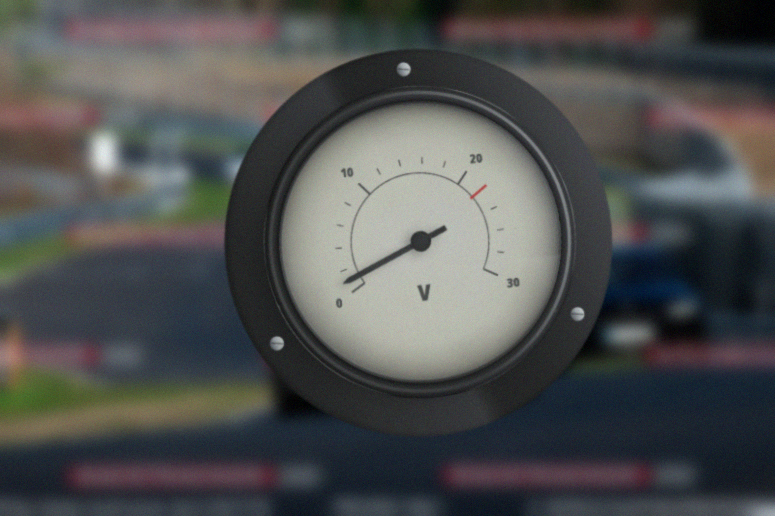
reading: 1 V
